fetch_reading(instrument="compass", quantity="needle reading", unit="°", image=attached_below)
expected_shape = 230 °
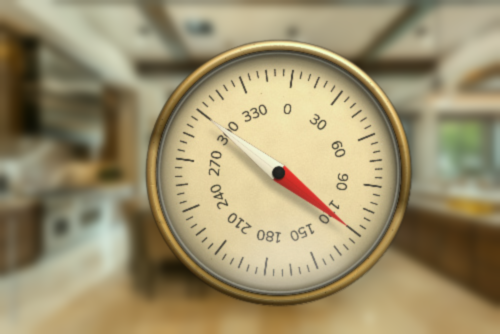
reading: 120 °
